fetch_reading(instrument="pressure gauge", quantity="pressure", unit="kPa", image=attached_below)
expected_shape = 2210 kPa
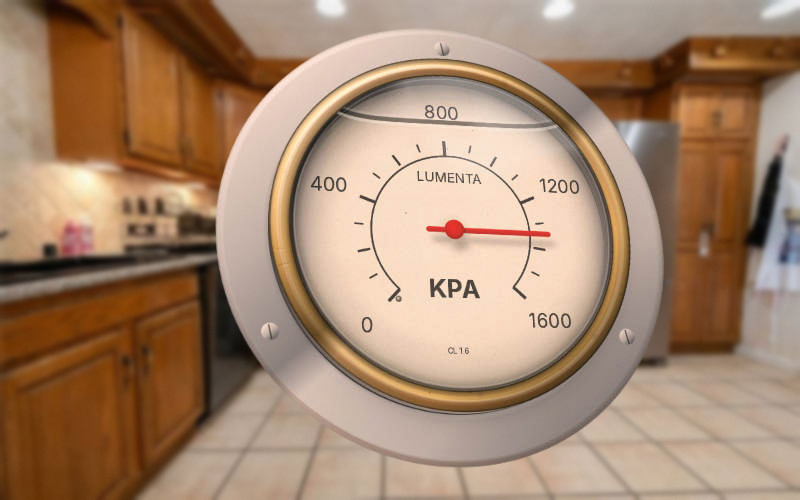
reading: 1350 kPa
